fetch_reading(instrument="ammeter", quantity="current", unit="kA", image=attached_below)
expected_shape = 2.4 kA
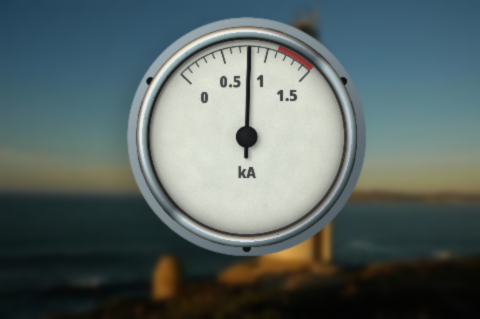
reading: 0.8 kA
